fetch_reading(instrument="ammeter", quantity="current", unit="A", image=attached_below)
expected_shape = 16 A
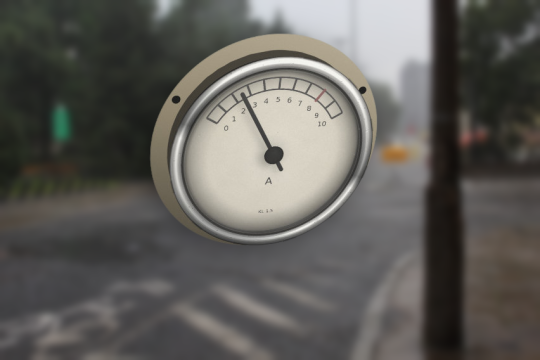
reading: 2.5 A
